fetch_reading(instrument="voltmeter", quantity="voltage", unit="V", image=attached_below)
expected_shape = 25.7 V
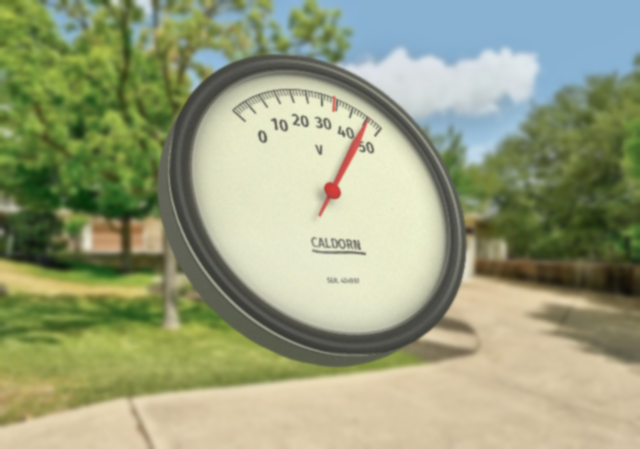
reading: 45 V
